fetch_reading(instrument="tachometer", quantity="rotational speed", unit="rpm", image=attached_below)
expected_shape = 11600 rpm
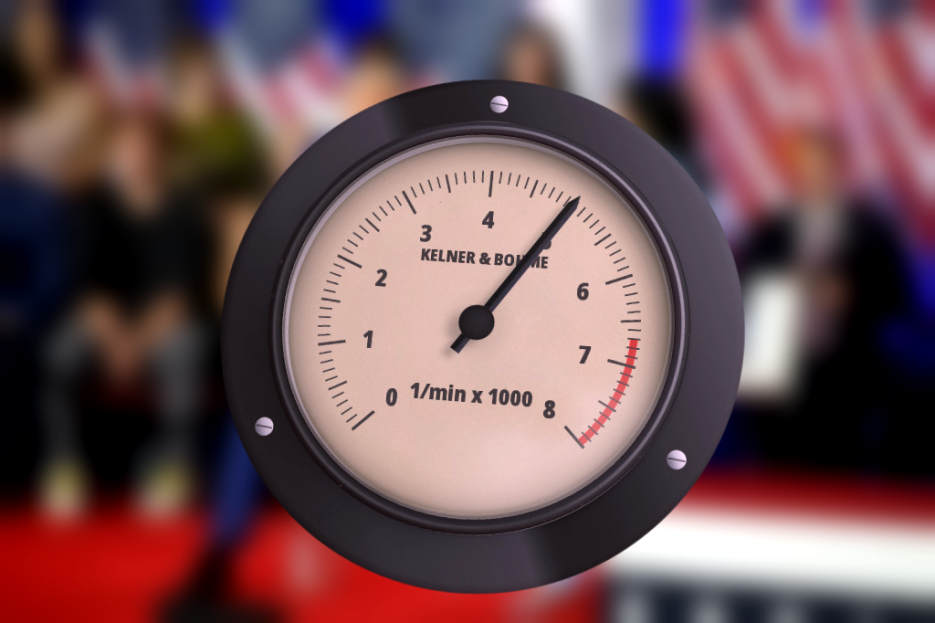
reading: 5000 rpm
